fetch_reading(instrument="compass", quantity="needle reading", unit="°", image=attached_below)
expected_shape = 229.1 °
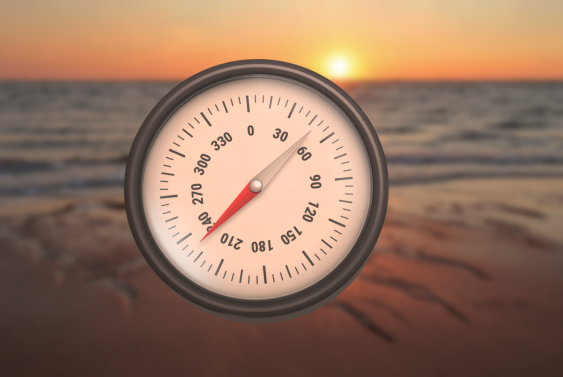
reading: 230 °
